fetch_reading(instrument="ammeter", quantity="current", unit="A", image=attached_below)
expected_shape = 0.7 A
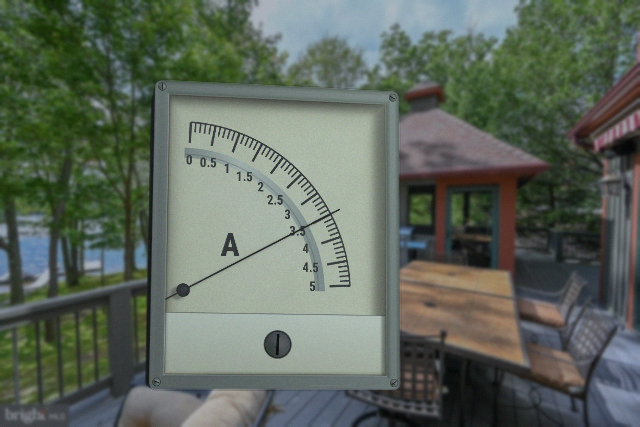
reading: 3.5 A
